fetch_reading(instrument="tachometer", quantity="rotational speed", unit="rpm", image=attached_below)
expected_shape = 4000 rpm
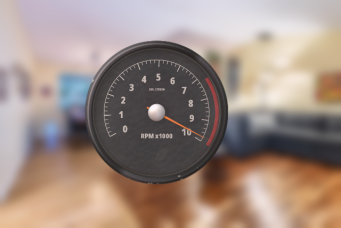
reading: 9800 rpm
